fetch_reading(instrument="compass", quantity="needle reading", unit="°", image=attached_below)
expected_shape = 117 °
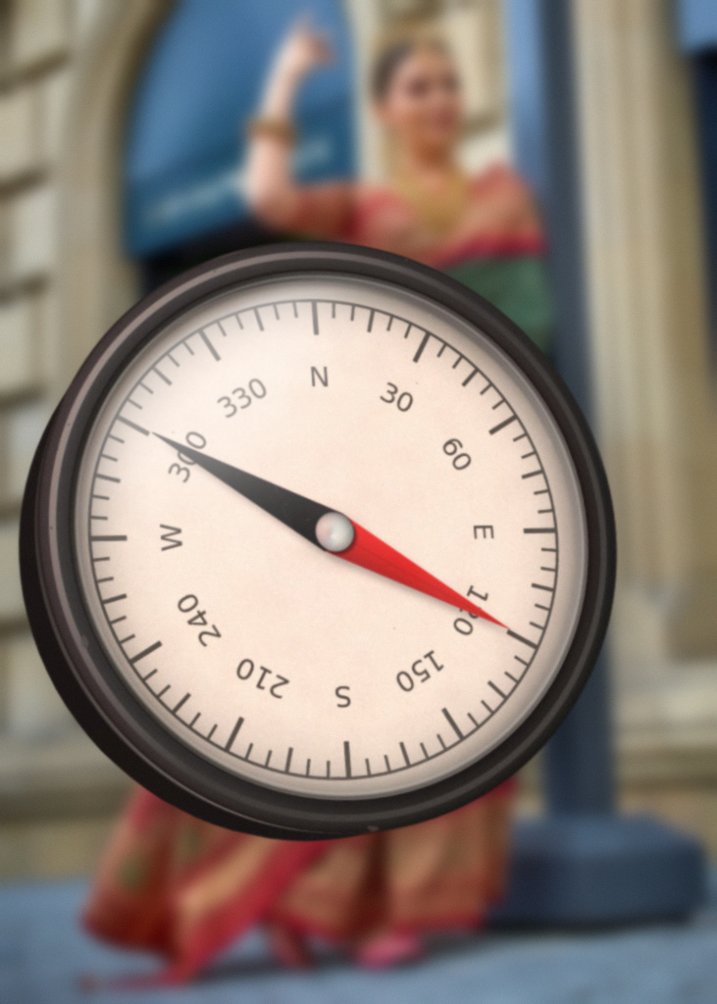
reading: 120 °
